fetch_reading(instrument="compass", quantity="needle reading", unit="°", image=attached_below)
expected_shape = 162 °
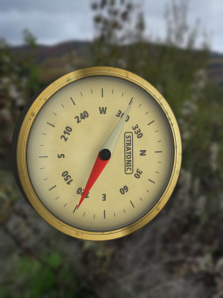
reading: 120 °
